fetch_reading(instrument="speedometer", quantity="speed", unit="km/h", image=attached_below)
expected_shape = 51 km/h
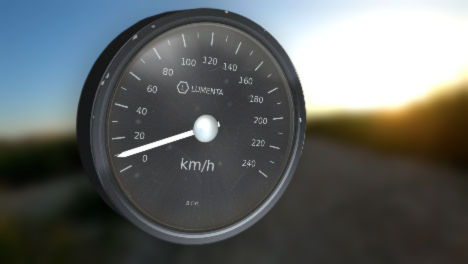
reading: 10 km/h
